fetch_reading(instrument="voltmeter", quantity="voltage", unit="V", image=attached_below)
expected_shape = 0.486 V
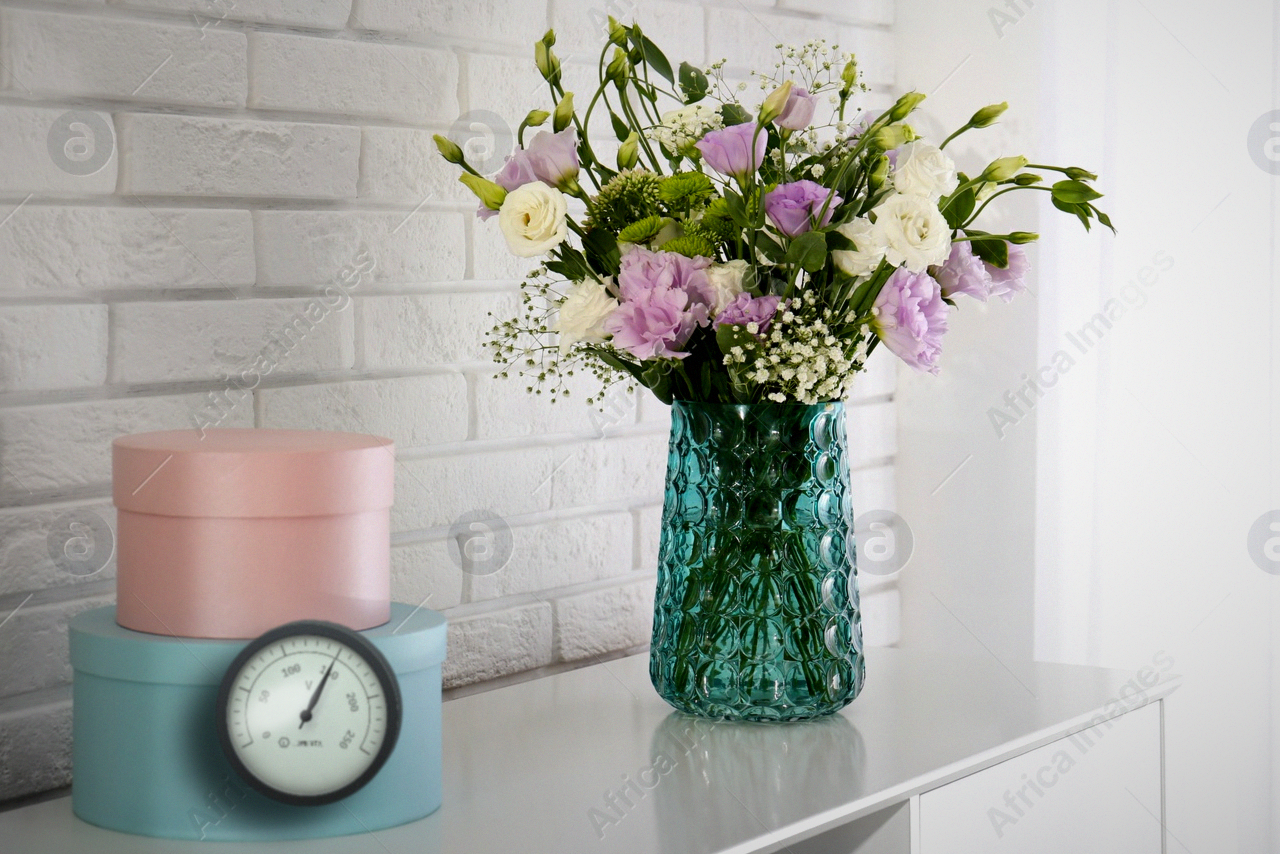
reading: 150 V
